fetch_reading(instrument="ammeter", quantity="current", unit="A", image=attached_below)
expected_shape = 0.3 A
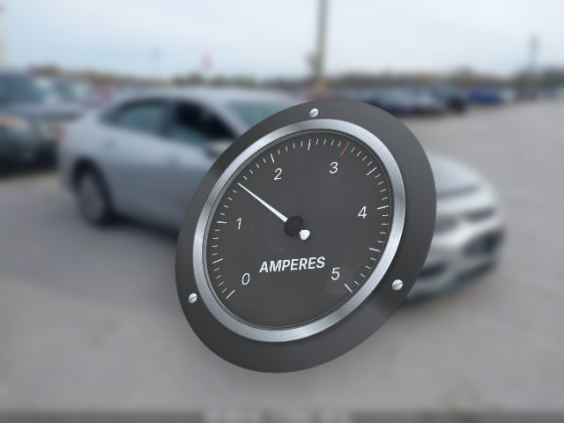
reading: 1.5 A
